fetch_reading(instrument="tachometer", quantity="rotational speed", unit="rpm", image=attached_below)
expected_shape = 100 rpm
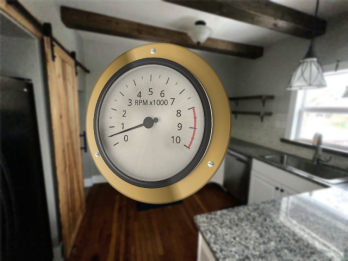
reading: 500 rpm
